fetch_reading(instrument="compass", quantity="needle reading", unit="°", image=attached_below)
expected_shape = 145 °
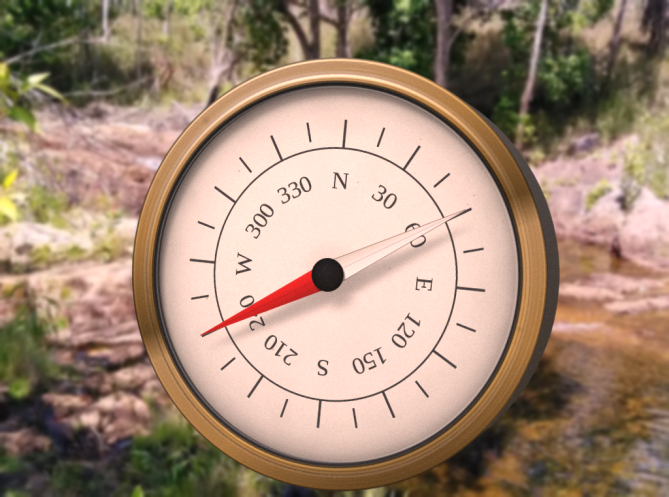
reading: 240 °
